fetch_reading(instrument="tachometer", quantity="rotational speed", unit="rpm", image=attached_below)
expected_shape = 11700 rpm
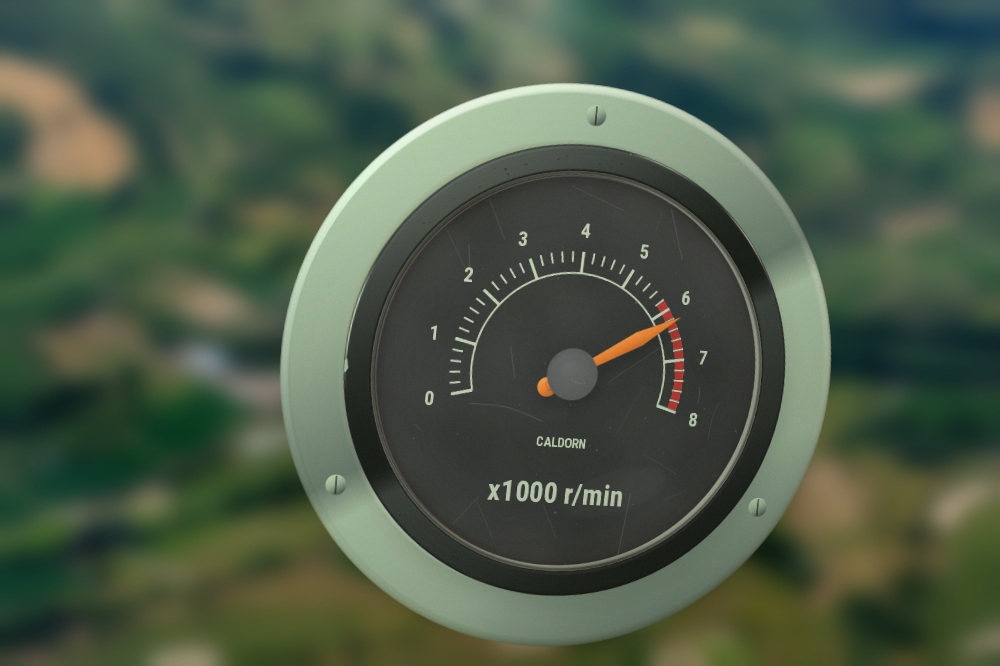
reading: 6200 rpm
